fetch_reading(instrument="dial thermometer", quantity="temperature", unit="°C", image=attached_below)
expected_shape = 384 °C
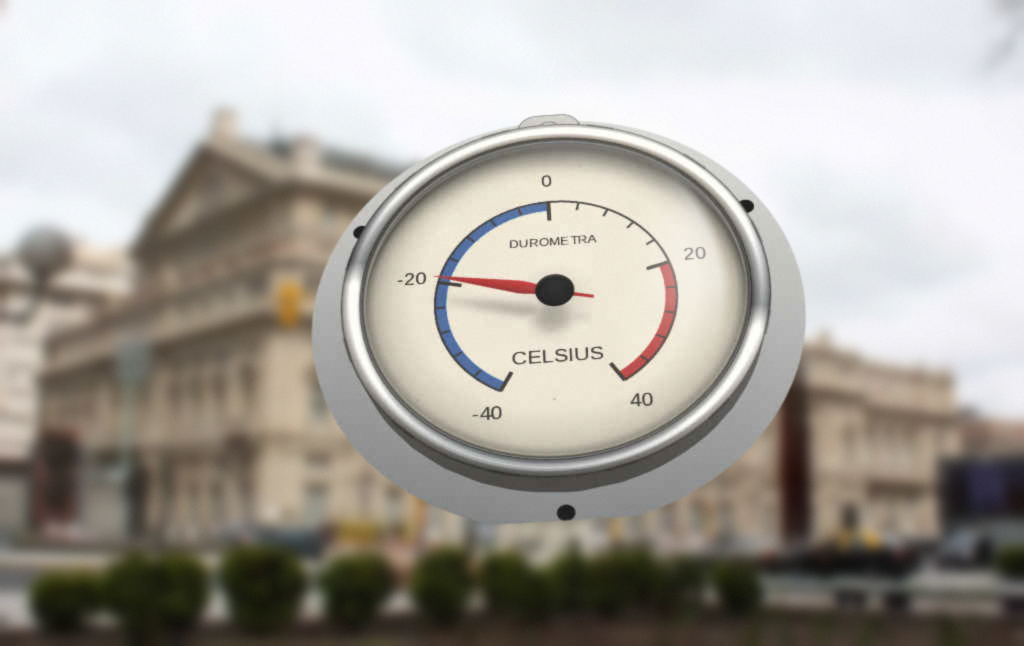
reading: -20 °C
